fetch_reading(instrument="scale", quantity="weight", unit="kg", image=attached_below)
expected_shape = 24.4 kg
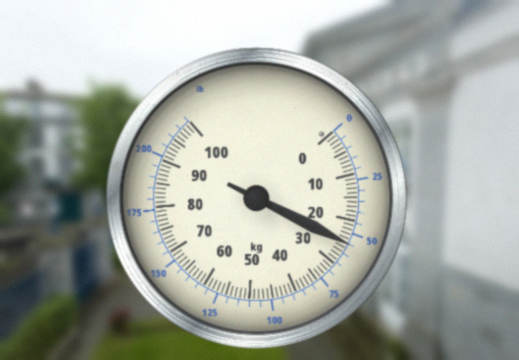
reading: 25 kg
